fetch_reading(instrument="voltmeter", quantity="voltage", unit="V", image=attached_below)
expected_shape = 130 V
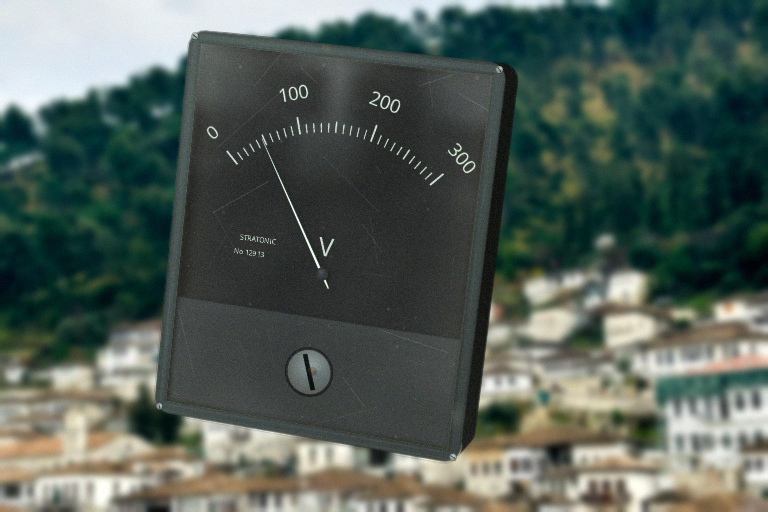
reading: 50 V
